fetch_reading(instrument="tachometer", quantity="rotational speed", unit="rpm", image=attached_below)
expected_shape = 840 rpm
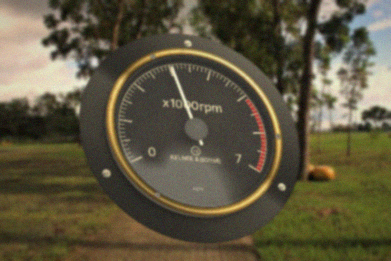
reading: 3000 rpm
